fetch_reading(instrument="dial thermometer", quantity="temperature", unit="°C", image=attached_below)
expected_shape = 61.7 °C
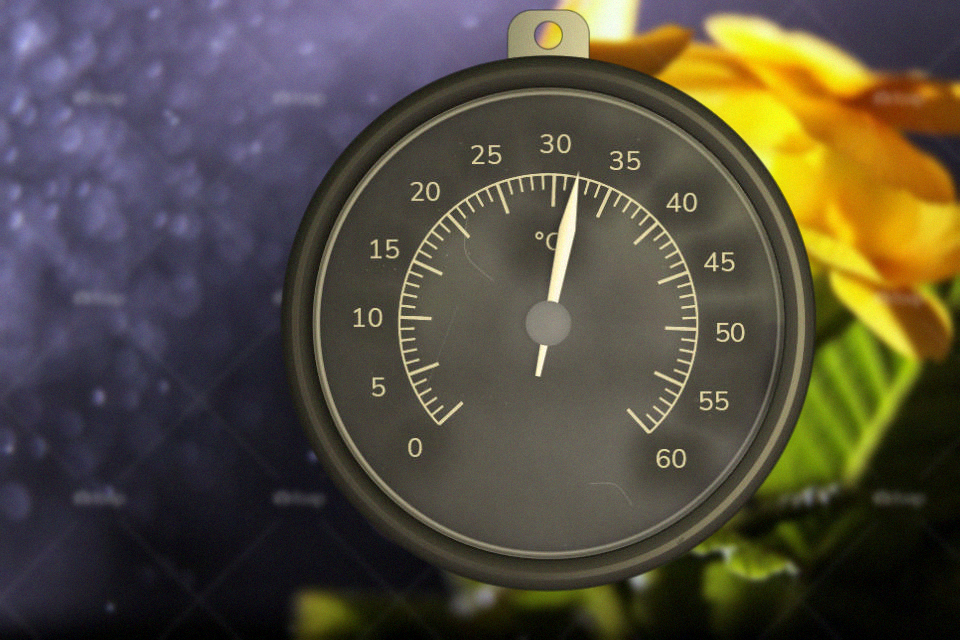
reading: 32 °C
